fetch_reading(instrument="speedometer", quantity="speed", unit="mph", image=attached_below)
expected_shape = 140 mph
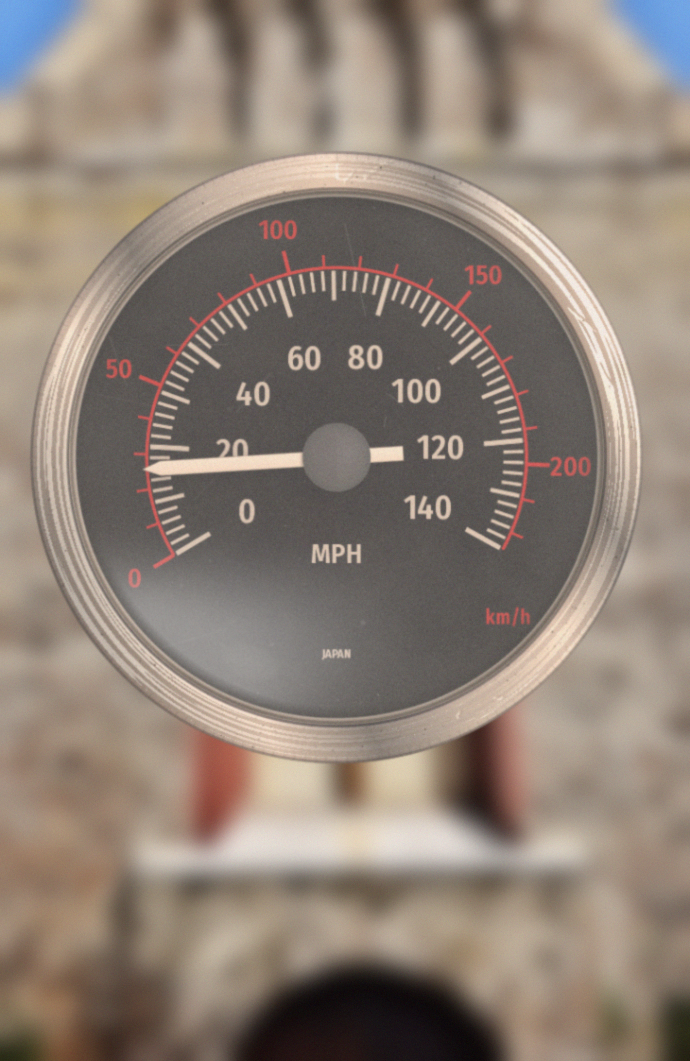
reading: 16 mph
